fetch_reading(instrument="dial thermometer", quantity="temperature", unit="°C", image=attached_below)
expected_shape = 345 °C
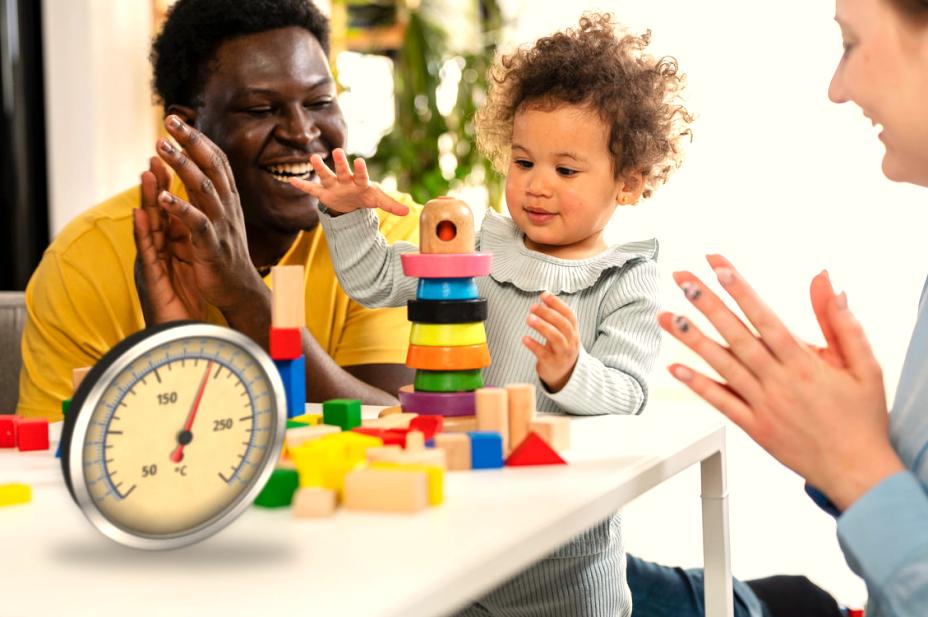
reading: 190 °C
